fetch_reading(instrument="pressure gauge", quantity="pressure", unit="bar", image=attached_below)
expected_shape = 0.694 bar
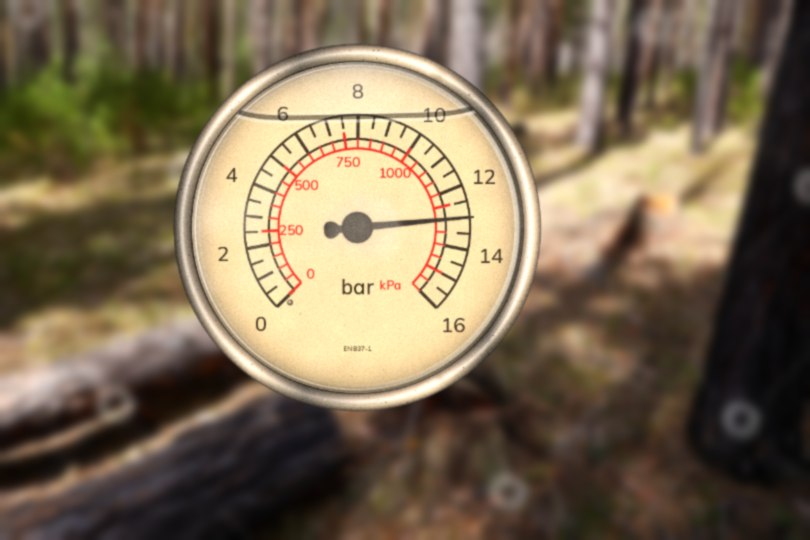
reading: 13 bar
